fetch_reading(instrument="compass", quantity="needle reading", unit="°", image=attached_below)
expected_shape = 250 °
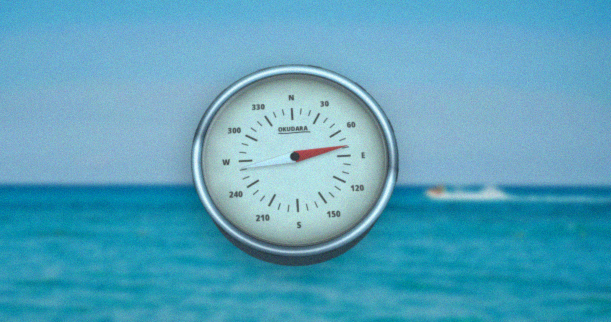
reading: 80 °
